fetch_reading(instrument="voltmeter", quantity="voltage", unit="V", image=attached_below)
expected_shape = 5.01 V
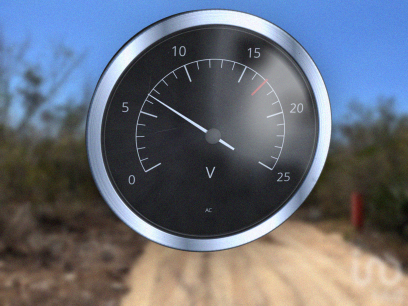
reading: 6.5 V
